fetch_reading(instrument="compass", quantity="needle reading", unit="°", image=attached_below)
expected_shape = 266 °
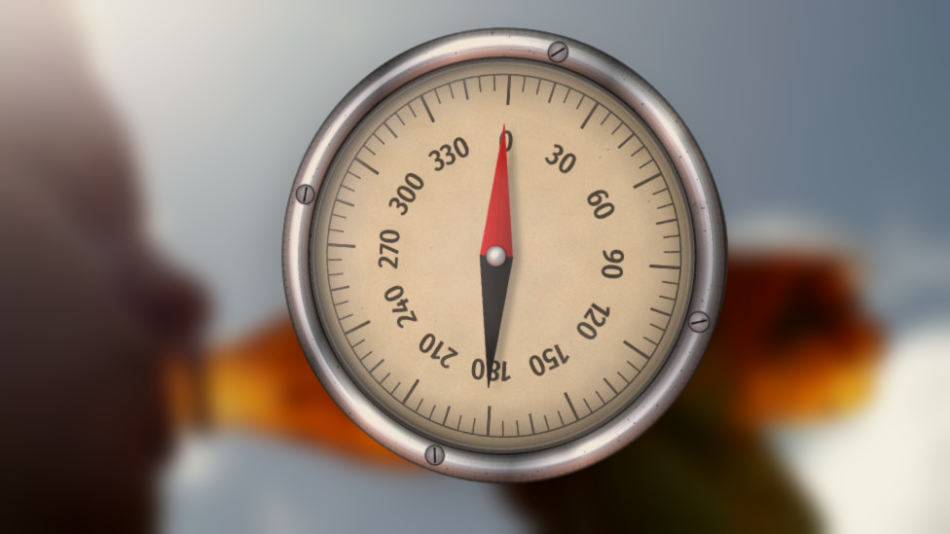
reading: 0 °
